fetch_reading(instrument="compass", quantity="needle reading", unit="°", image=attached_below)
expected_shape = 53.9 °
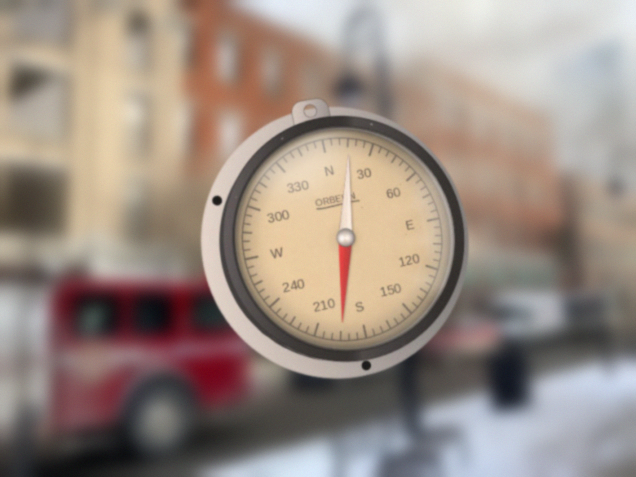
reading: 195 °
